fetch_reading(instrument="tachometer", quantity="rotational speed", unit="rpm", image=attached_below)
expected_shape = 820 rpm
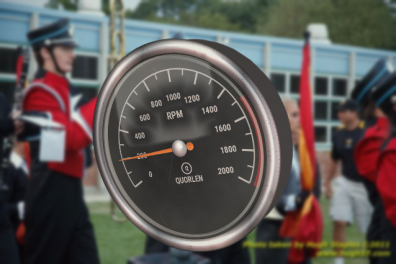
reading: 200 rpm
